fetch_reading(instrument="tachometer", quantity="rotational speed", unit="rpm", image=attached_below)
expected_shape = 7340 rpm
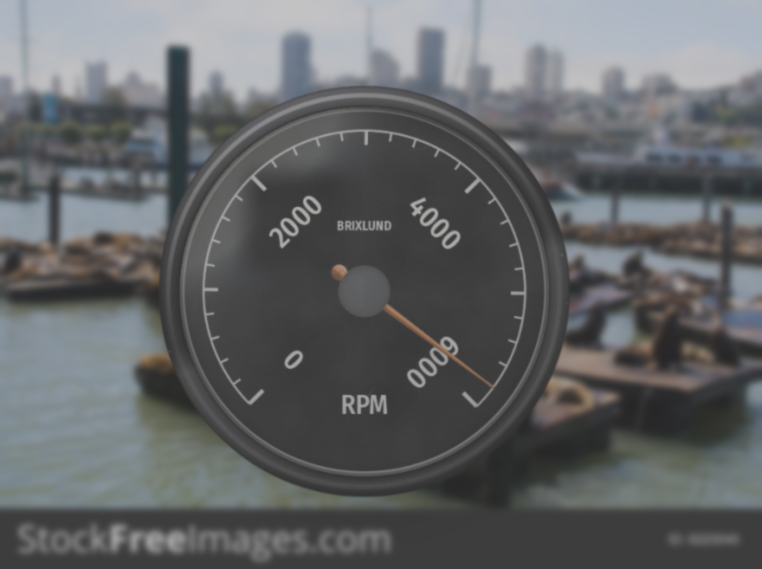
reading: 5800 rpm
